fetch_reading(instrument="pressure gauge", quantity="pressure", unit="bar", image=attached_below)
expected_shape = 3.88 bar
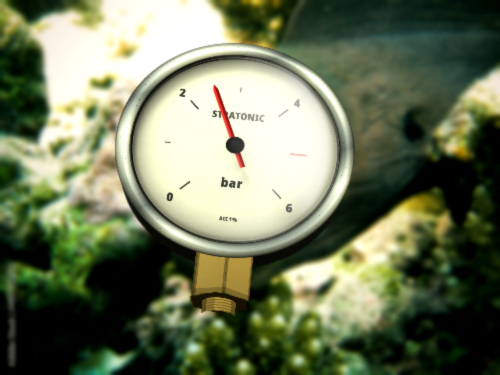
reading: 2.5 bar
